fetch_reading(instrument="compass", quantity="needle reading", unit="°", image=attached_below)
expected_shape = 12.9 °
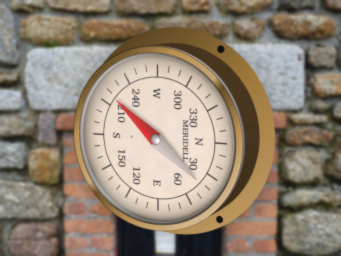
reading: 220 °
